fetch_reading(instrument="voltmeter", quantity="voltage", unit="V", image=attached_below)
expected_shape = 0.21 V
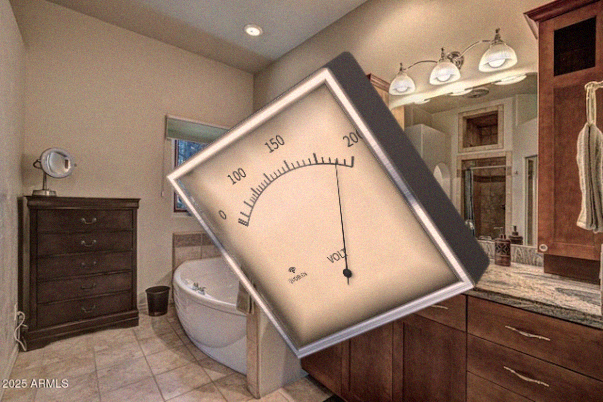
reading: 190 V
